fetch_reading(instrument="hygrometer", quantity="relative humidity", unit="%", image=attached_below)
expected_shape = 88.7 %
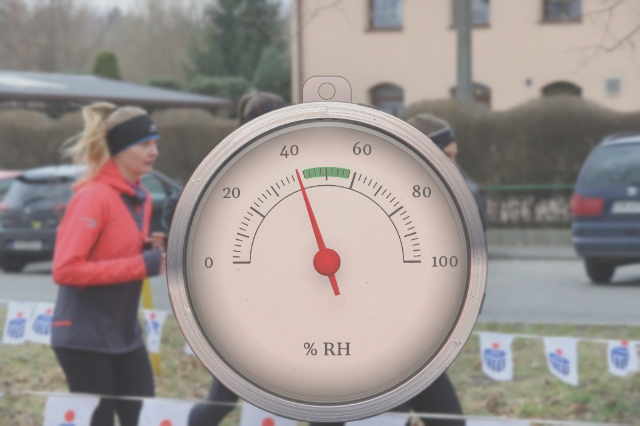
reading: 40 %
